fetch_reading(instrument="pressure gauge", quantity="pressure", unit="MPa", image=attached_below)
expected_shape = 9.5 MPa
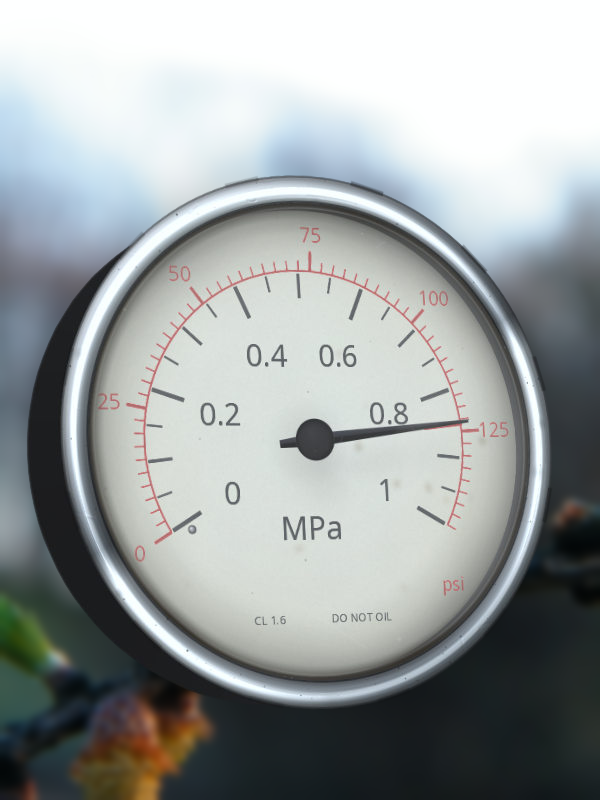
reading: 0.85 MPa
